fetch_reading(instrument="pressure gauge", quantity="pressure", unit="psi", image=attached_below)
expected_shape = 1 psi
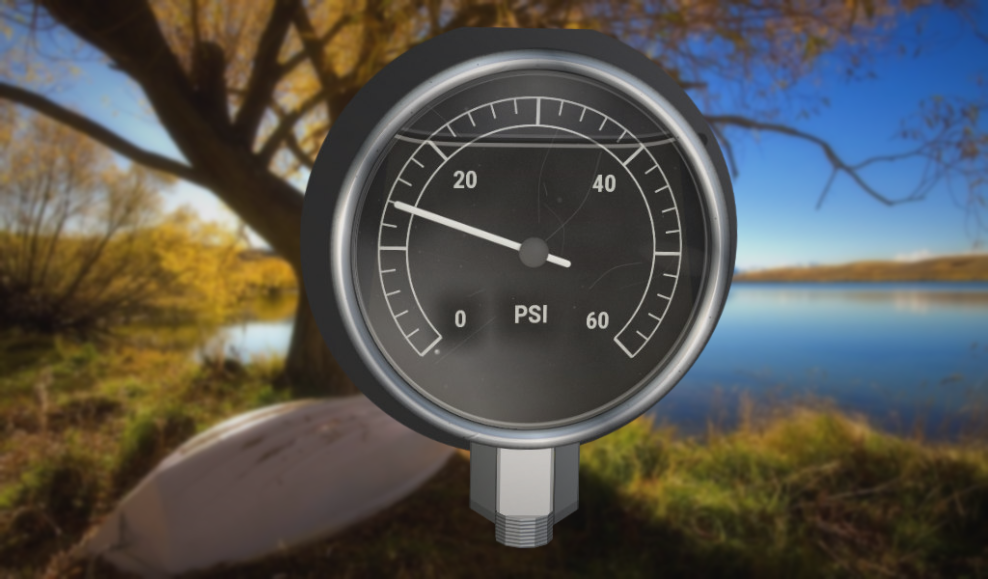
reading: 14 psi
